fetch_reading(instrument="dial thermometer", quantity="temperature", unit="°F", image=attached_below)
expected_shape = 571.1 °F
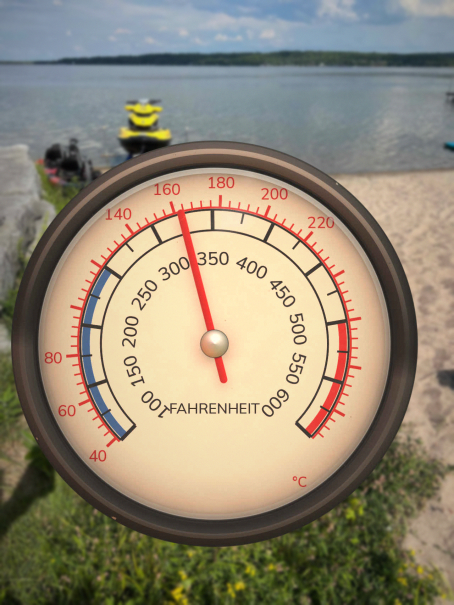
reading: 325 °F
